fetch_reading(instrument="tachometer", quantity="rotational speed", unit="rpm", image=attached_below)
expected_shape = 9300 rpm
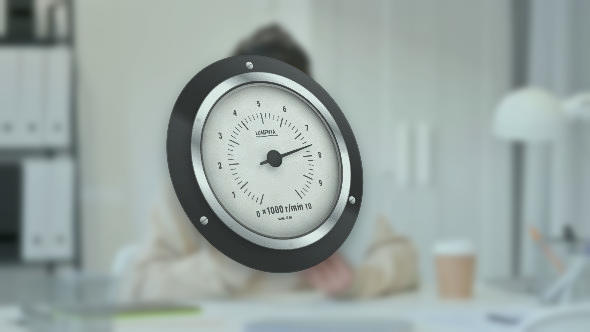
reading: 7600 rpm
